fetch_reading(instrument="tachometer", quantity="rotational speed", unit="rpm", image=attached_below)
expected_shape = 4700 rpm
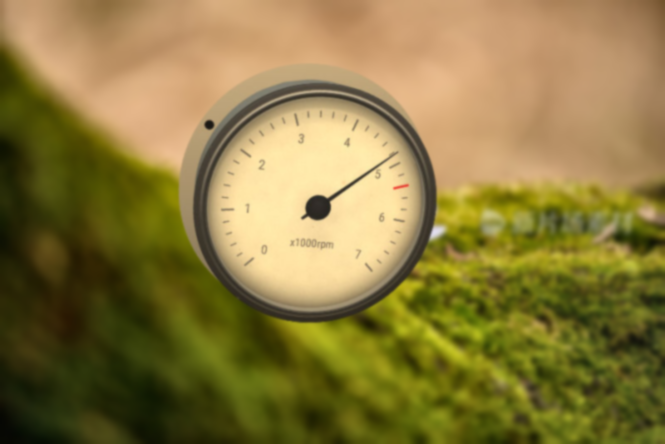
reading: 4800 rpm
